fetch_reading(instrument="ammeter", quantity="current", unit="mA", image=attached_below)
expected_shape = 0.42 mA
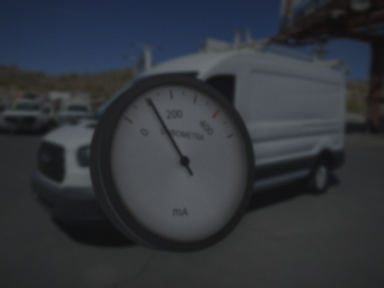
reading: 100 mA
